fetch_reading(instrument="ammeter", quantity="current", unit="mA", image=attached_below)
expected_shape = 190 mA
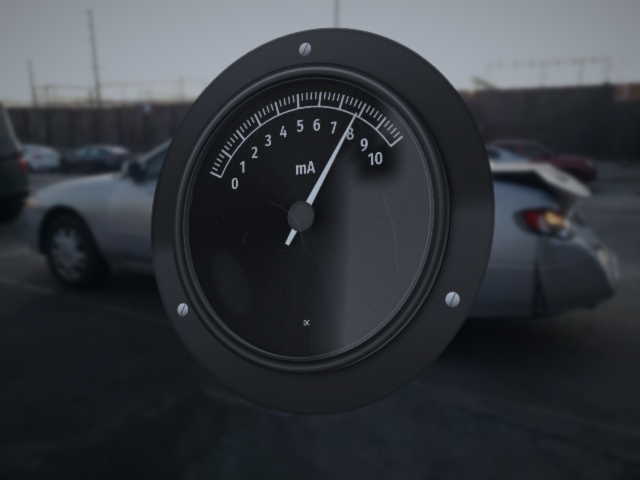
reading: 8 mA
